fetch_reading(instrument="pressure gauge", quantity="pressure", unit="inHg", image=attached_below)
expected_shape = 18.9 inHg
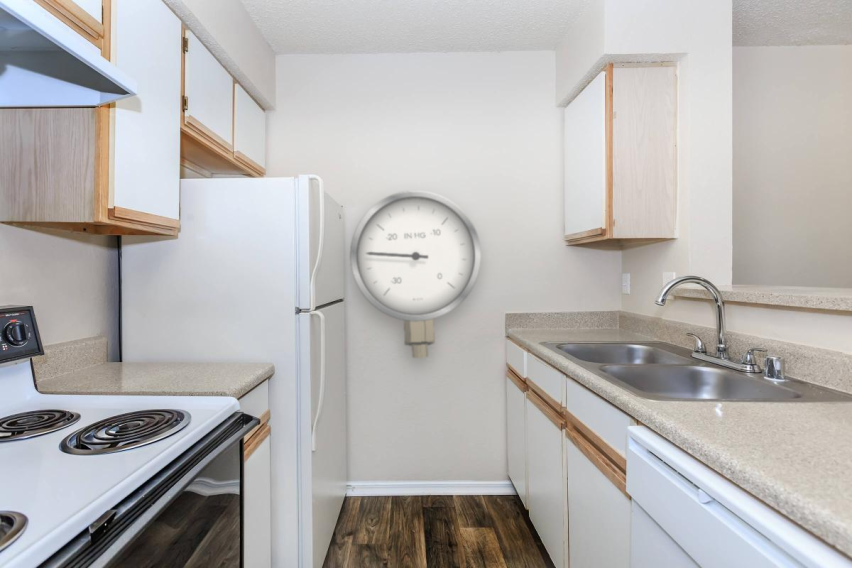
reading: -24 inHg
